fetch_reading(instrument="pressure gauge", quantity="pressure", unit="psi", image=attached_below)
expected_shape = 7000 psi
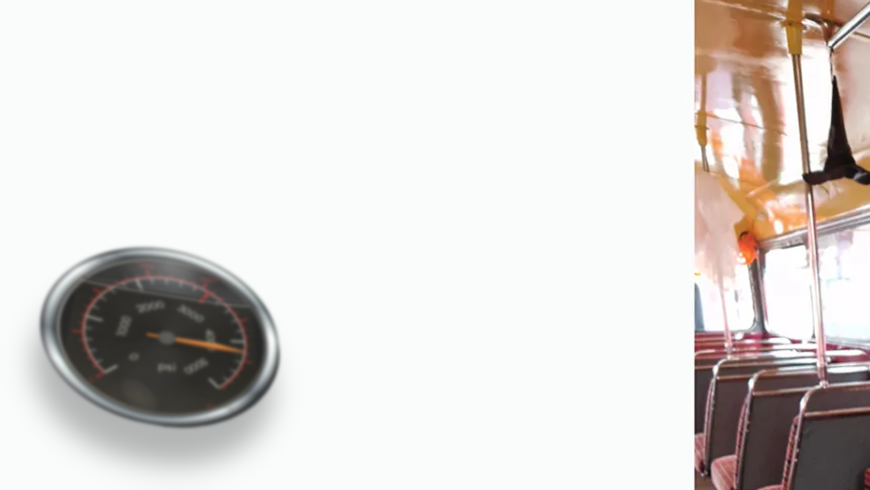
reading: 4200 psi
